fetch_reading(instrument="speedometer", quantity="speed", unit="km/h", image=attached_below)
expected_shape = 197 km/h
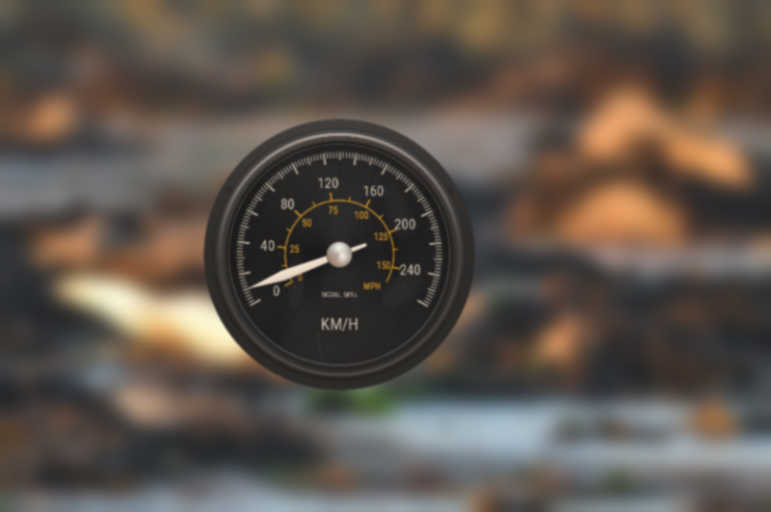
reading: 10 km/h
